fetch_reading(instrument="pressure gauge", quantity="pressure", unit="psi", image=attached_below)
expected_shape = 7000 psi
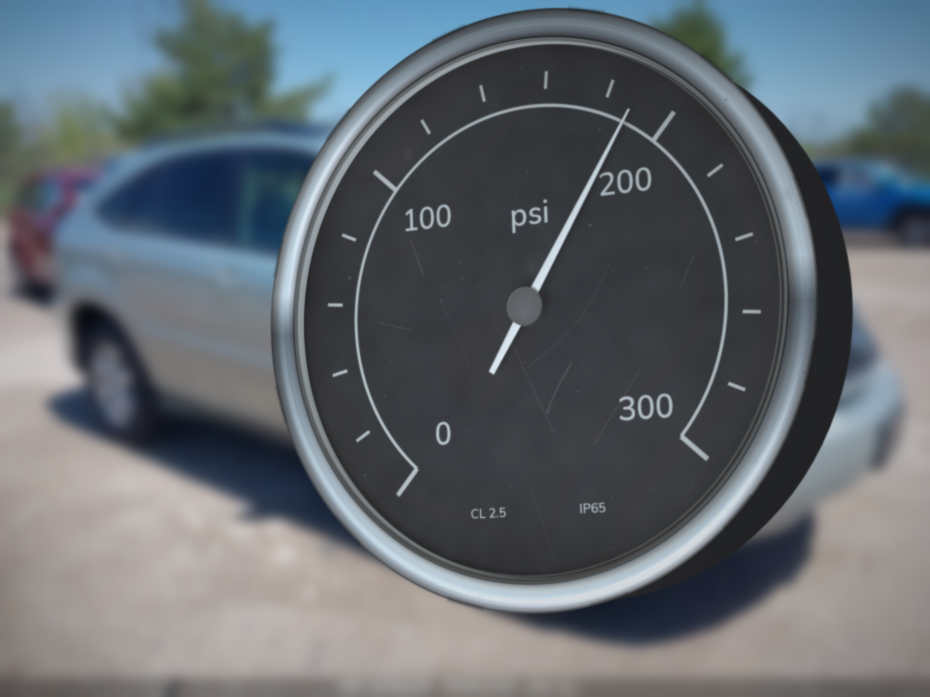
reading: 190 psi
